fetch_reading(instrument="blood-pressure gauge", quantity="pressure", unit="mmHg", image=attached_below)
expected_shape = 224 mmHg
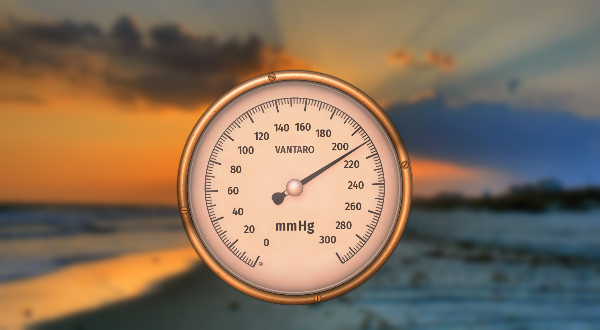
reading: 210 mmHg
